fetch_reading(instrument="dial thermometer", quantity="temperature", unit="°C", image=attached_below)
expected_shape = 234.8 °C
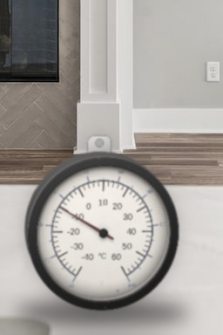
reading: -10 °C
